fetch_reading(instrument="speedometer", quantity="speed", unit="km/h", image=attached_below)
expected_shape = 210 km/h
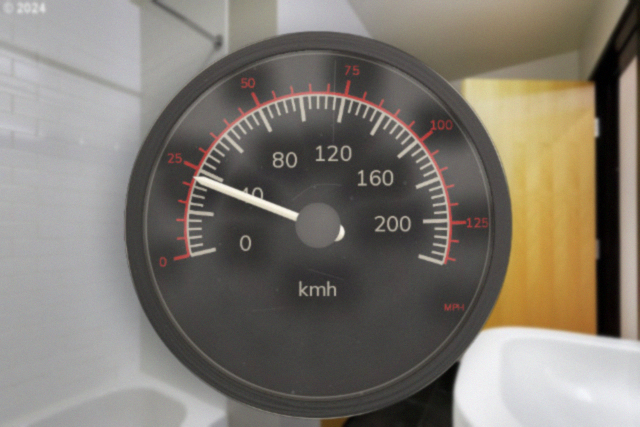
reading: 36 km/h
